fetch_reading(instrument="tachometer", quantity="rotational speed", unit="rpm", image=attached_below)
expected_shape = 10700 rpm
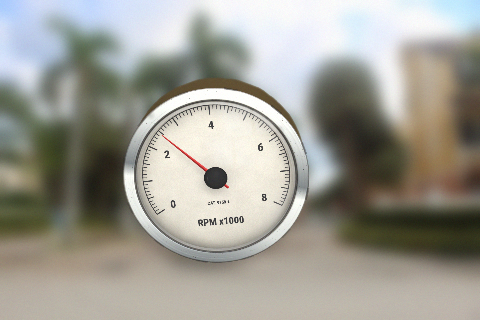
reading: 2500 rpm
